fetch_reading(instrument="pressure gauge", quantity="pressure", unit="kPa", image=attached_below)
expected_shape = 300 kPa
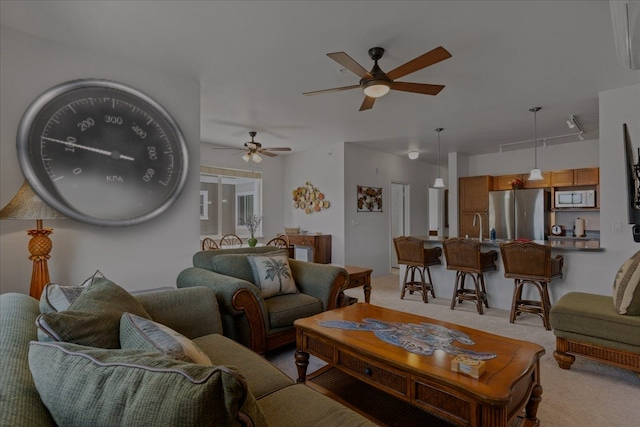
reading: 100 kPa
